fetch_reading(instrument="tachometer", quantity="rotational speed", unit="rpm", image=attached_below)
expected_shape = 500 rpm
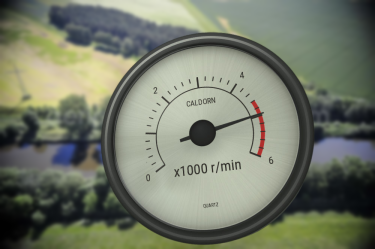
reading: 5000 rpm
